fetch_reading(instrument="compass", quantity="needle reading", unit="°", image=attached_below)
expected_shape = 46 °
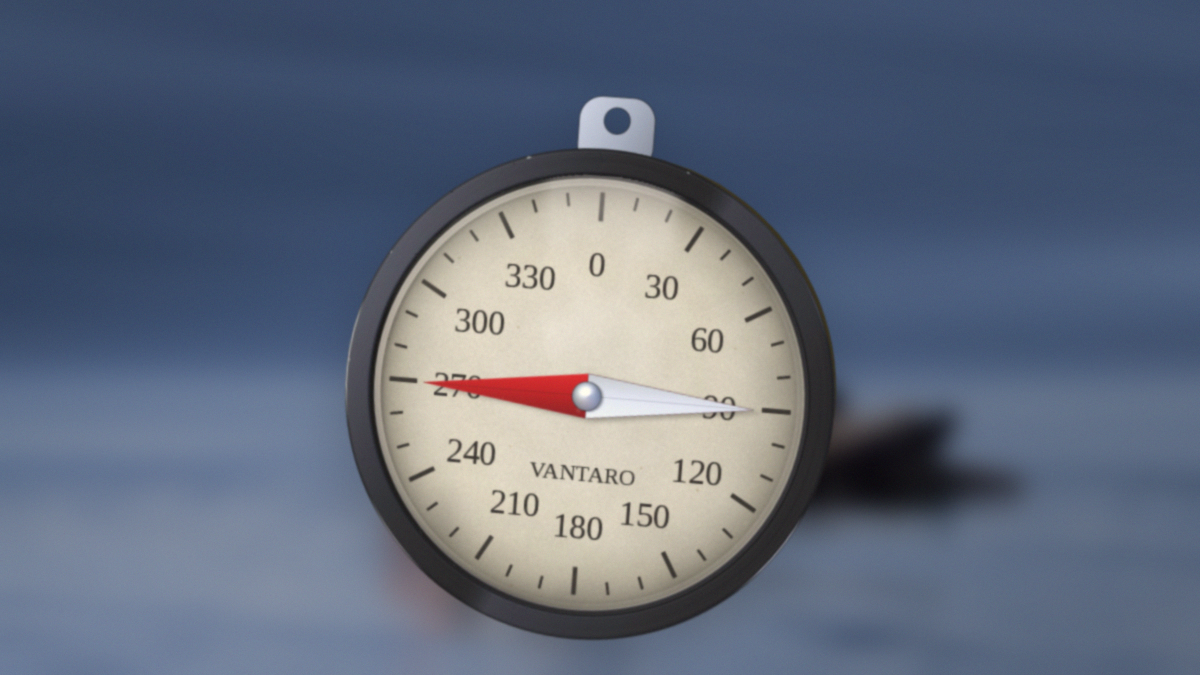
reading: 270 °
